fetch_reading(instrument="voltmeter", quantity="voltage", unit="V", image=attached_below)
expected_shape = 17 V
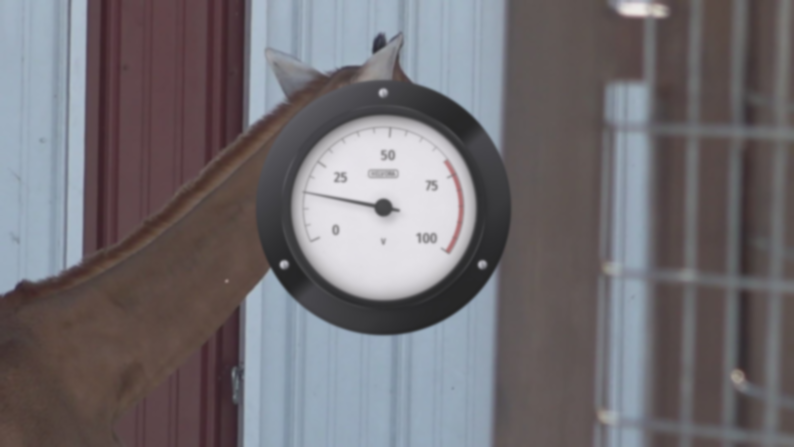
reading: 15 V
